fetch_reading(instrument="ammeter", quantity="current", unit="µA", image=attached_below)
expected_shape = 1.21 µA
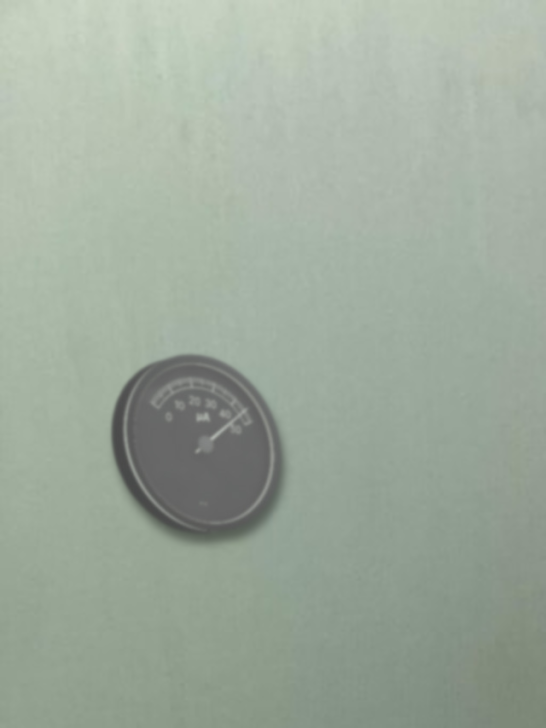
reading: 45 µA
